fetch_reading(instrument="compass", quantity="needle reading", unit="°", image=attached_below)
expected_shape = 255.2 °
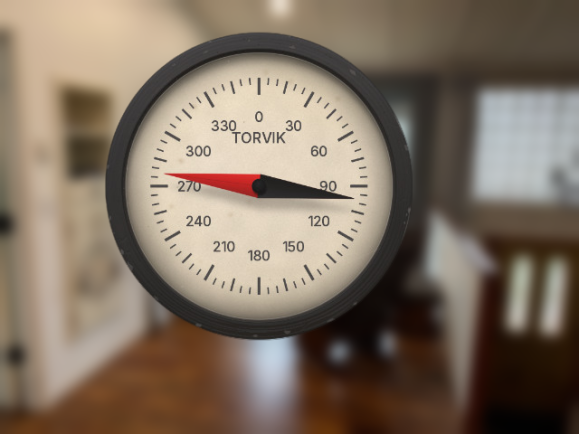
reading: 277.5 °
